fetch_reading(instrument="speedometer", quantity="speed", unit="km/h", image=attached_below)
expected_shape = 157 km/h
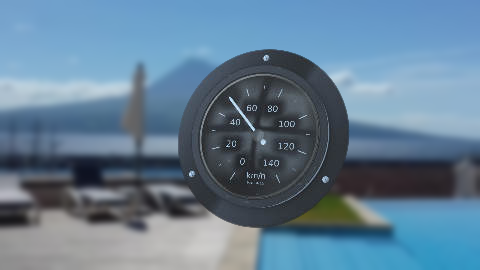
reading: 50 km/h
